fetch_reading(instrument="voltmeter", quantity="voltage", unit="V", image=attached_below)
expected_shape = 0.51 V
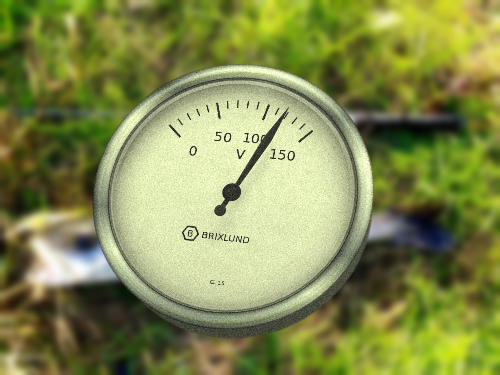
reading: 120 V
